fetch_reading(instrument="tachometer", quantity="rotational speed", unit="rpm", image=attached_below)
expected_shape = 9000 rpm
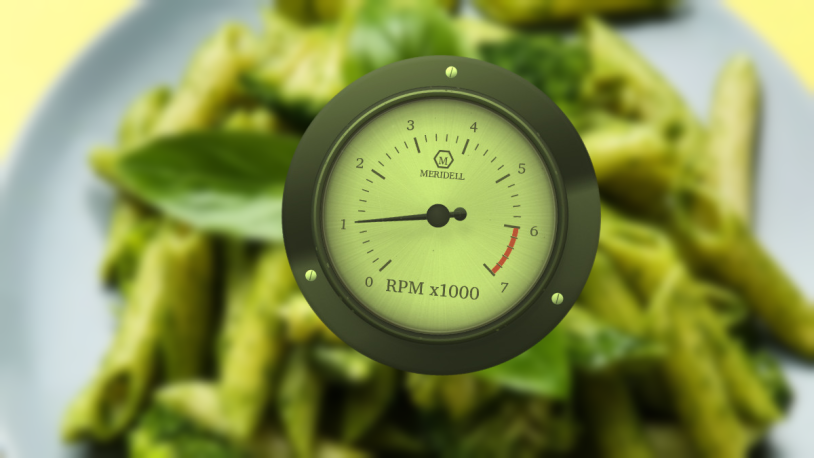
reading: 1000 rpm
